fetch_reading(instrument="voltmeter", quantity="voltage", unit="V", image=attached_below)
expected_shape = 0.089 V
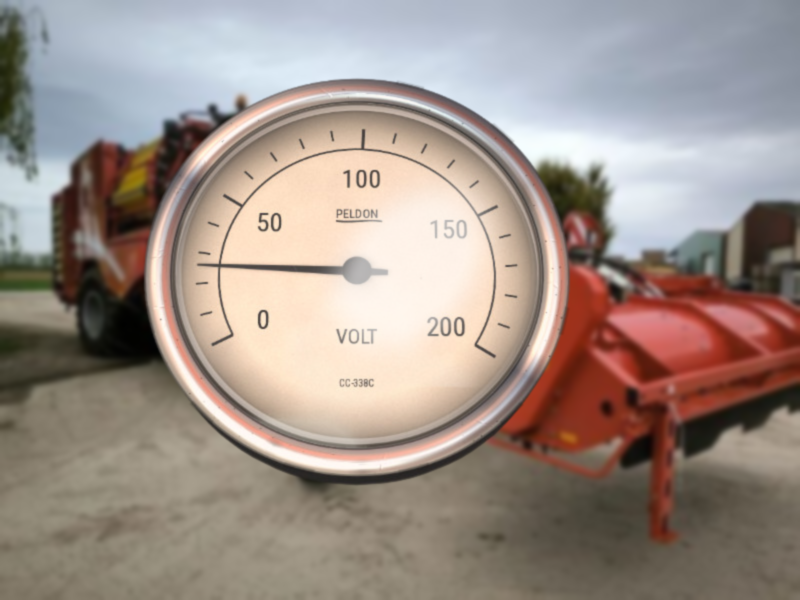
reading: 25 V
